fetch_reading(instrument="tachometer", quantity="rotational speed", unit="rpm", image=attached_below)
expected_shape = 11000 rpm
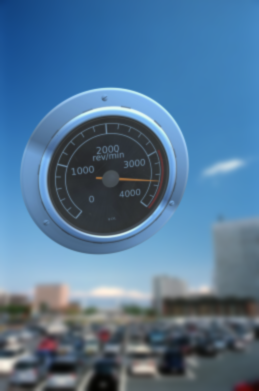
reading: 3500 rpm
